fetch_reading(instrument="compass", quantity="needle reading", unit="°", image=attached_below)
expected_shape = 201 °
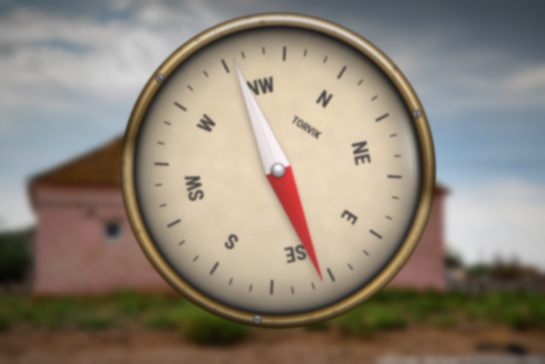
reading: 125 °
